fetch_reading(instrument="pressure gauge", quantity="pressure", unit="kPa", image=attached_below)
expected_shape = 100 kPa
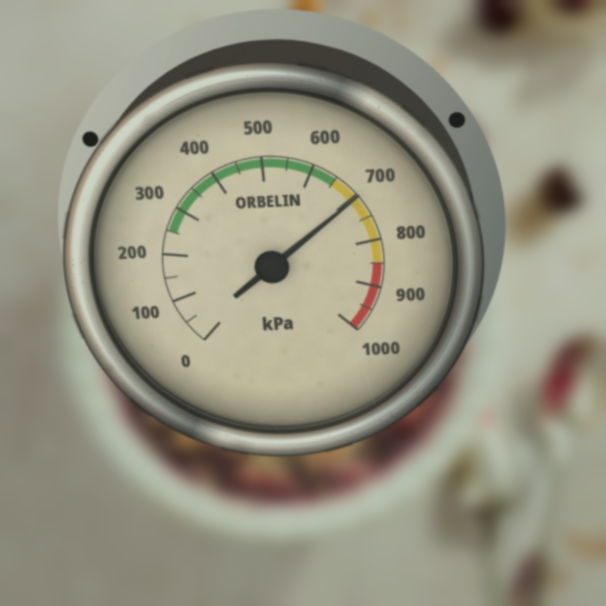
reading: 700 kPa
